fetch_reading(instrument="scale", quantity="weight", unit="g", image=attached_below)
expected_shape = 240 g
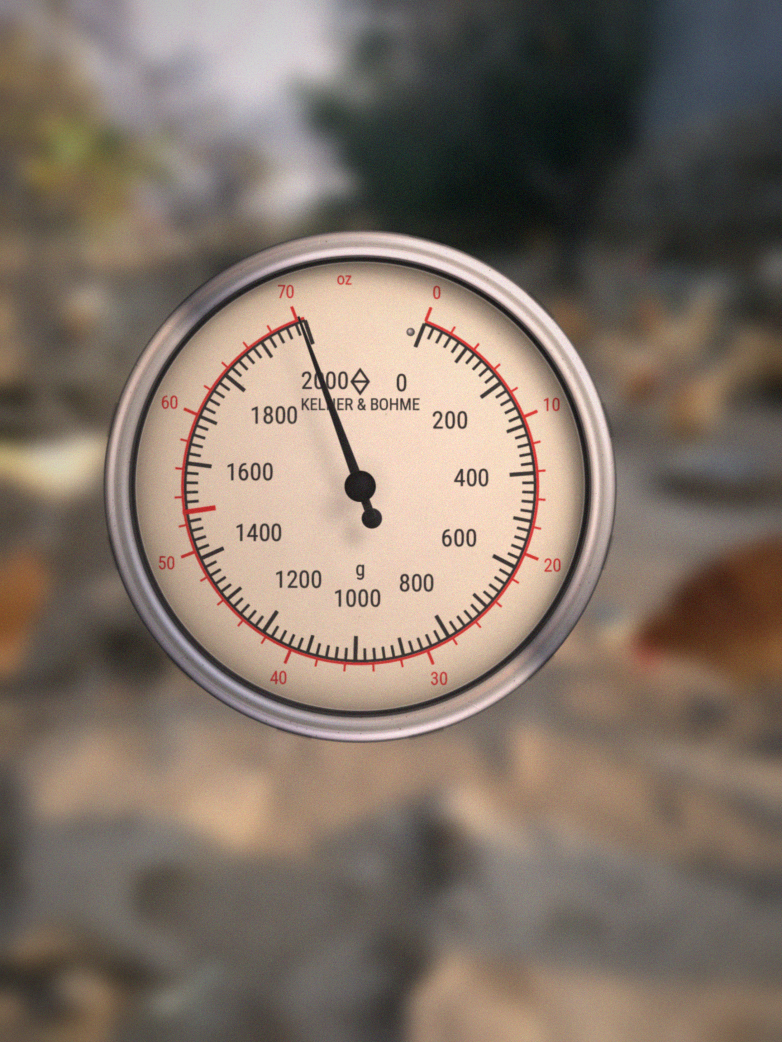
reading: 1990 g
